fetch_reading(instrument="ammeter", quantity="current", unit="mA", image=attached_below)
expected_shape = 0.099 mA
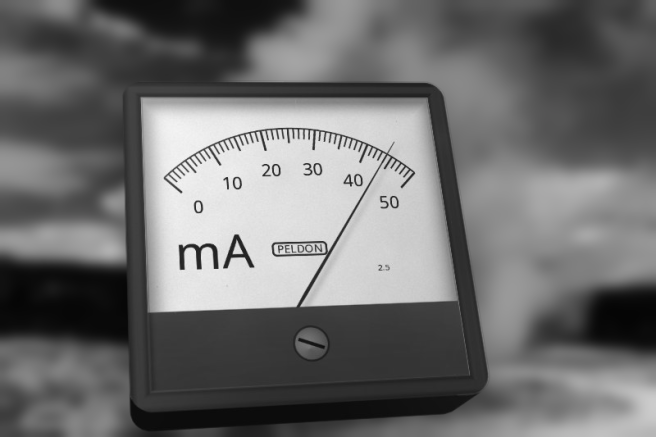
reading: 44 mA
